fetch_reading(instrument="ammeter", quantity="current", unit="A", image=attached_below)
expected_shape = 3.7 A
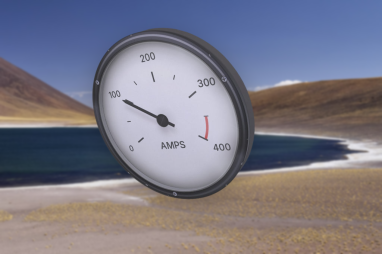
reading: 100 A
